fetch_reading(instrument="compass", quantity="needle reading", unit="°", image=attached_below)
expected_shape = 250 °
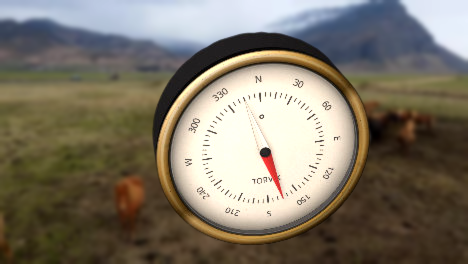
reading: 165 °
